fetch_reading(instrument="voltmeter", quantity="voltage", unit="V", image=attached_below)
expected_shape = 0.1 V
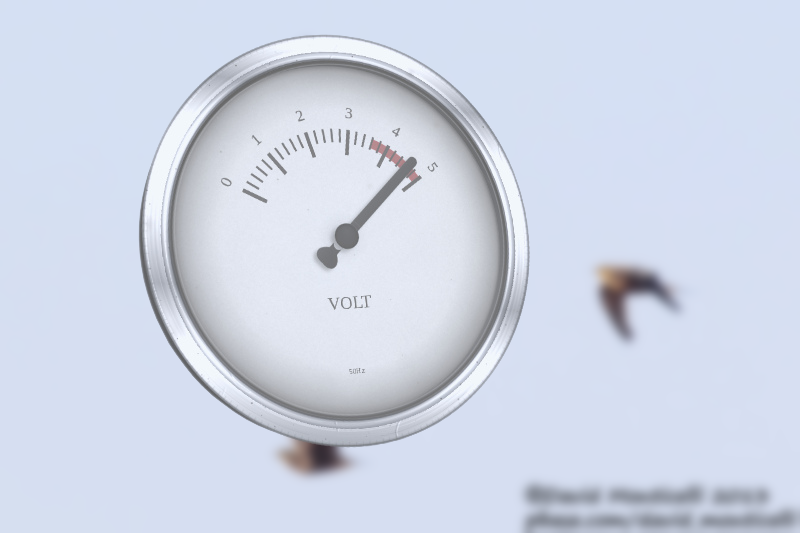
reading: 4.6 V
